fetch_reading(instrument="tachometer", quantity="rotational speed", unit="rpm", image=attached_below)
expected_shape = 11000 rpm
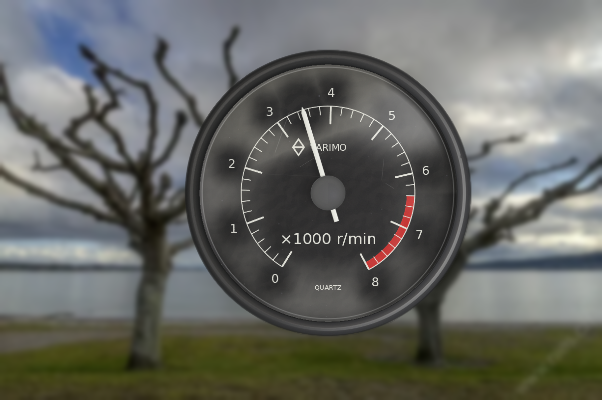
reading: 3500 rpm
